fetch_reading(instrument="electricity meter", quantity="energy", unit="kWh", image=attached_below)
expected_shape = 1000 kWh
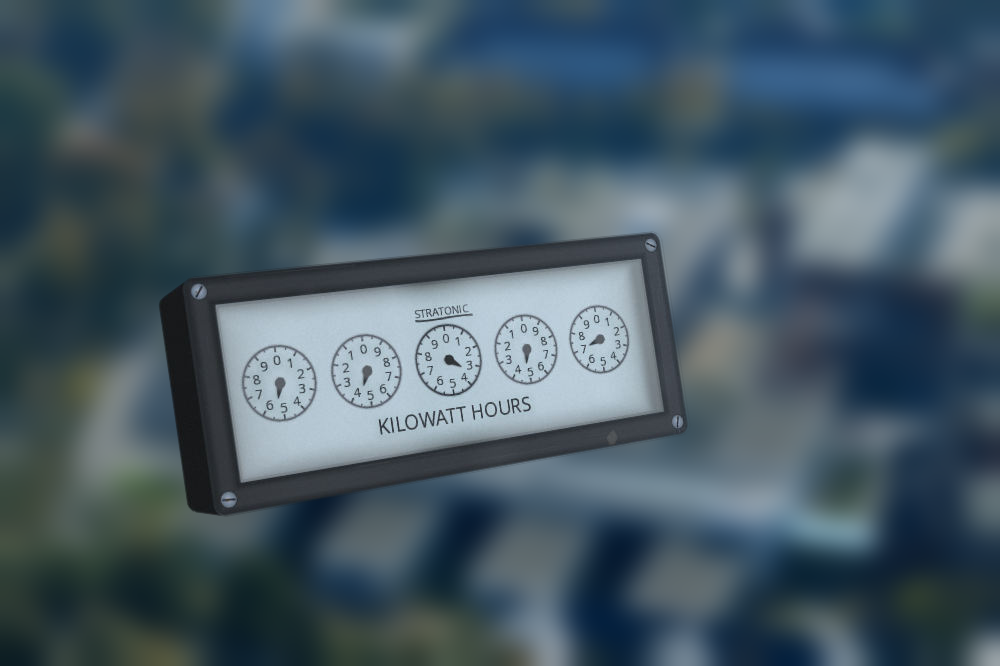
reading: 54347 kWh
